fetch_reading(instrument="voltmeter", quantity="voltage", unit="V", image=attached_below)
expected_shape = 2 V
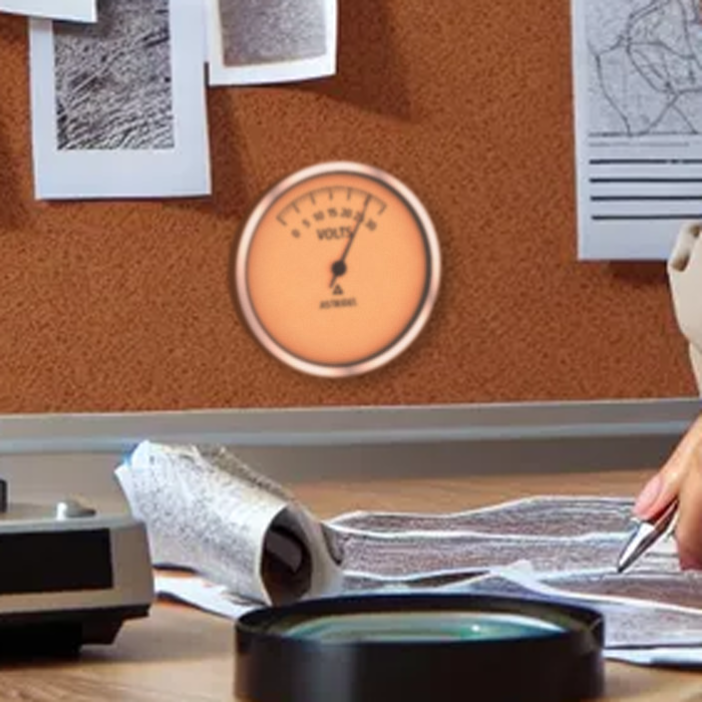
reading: 25 V
